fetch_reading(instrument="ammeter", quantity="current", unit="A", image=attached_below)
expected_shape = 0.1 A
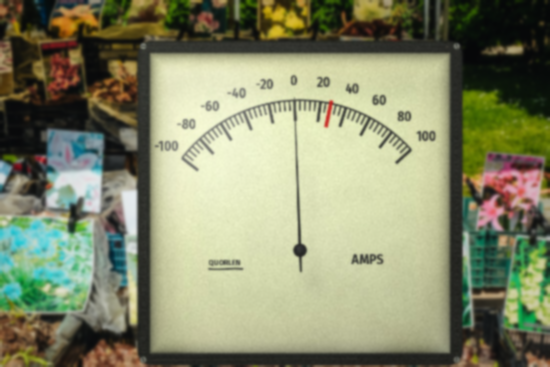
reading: 0 A
